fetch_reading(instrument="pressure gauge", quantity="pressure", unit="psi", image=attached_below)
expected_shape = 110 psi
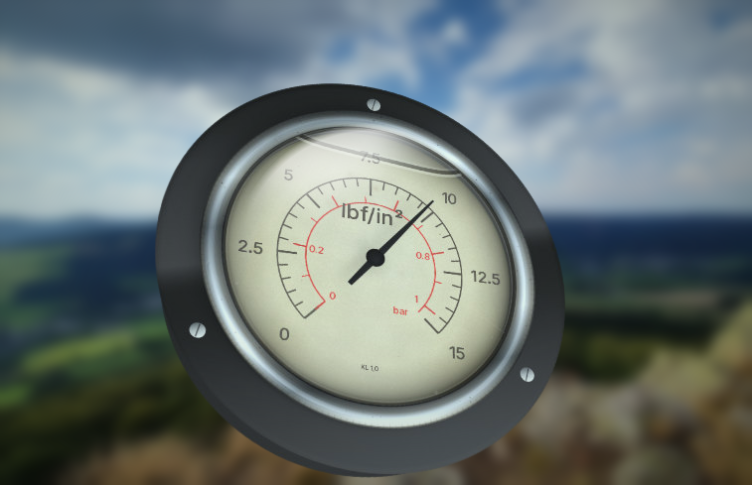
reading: 9.75 psi
